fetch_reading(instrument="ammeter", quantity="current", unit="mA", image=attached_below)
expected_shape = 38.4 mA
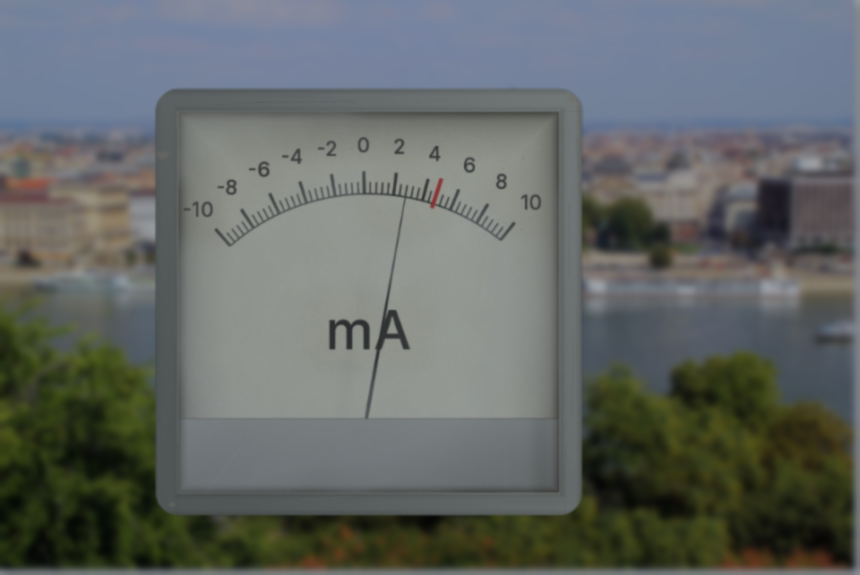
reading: 2.8 mA
